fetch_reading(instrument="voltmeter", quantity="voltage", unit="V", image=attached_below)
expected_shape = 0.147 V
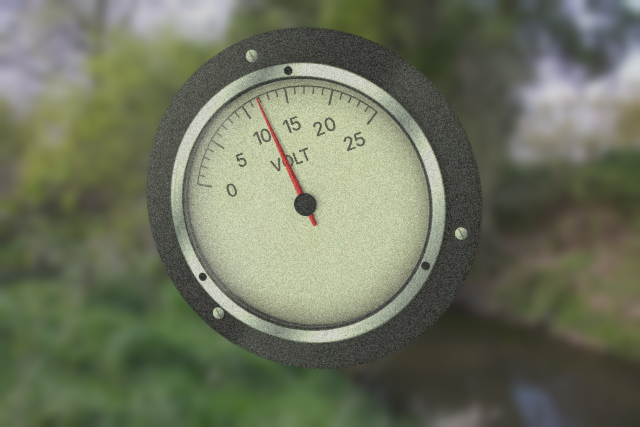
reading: 12 V
